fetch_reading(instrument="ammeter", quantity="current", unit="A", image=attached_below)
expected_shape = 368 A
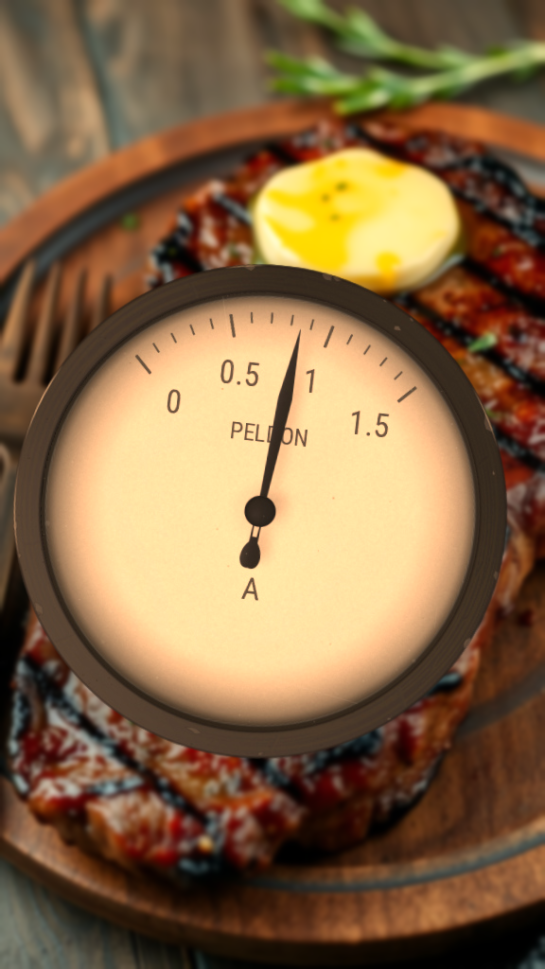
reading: 0.85 A
